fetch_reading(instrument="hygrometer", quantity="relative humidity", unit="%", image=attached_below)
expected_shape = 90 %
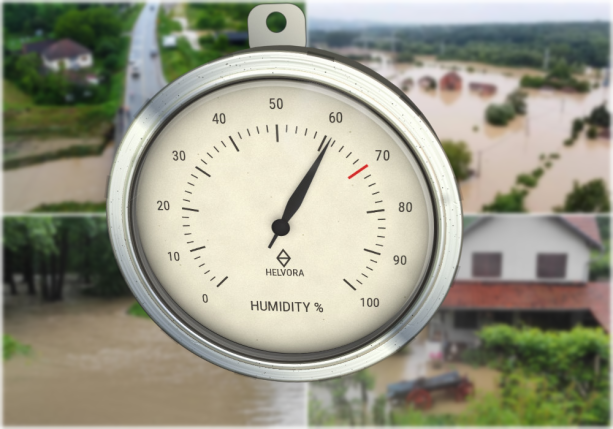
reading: 61 %
